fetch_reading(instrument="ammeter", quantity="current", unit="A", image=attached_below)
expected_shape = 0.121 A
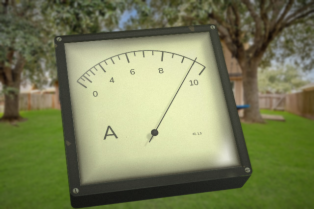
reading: 9.5 A
